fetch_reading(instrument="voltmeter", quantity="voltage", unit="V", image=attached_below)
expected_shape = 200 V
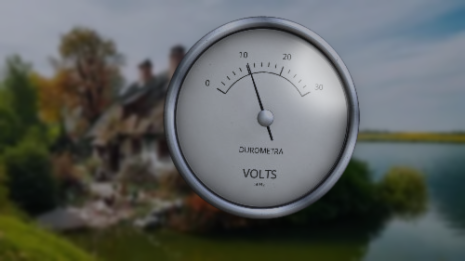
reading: 10 V
